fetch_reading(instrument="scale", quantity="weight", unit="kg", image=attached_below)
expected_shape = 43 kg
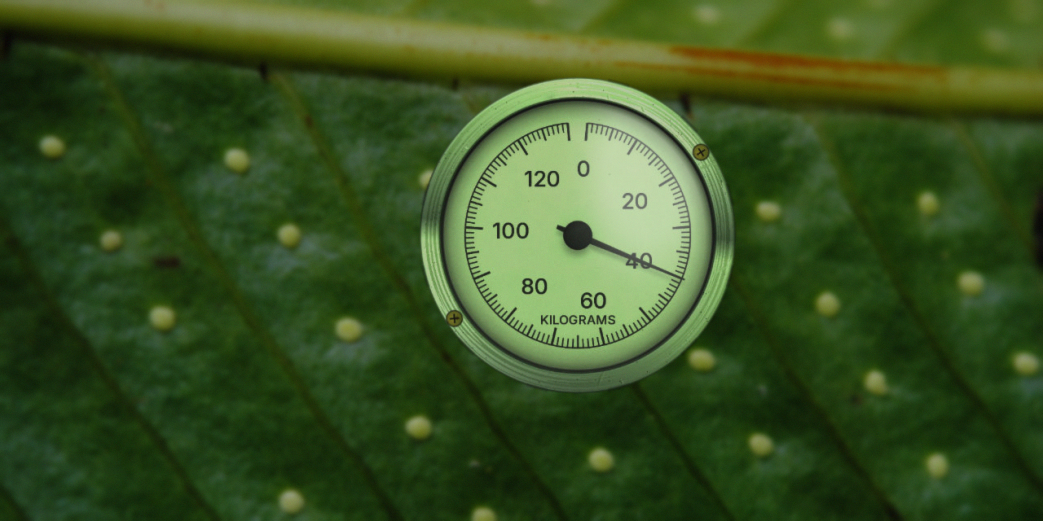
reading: 40 kg
